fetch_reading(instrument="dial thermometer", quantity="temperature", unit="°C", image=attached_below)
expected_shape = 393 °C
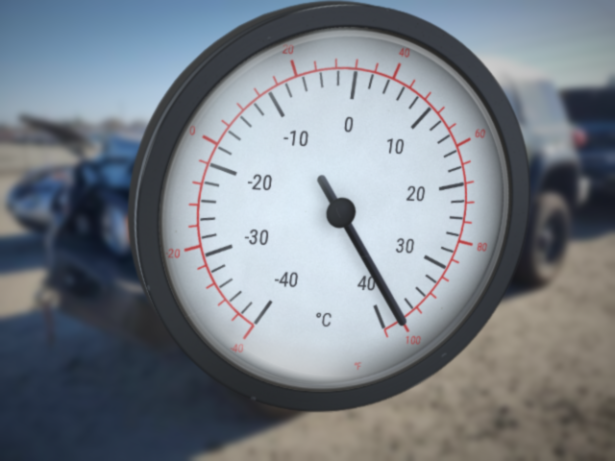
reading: 38 °C
